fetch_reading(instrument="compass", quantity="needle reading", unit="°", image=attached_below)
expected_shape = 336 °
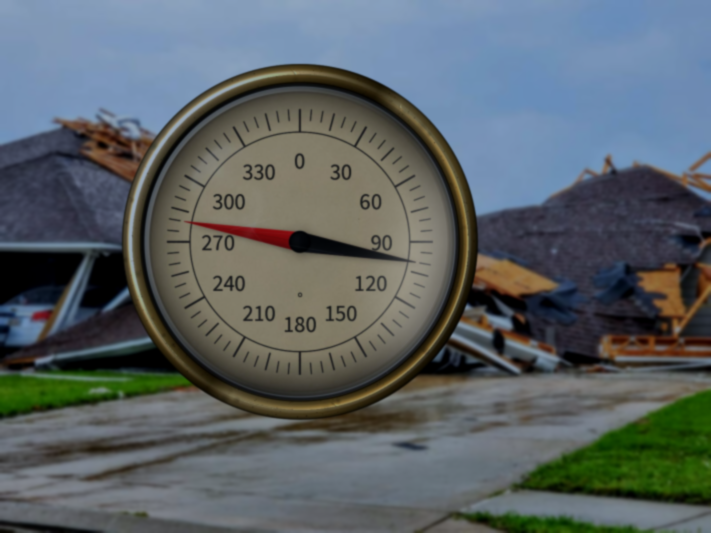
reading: 280 °
